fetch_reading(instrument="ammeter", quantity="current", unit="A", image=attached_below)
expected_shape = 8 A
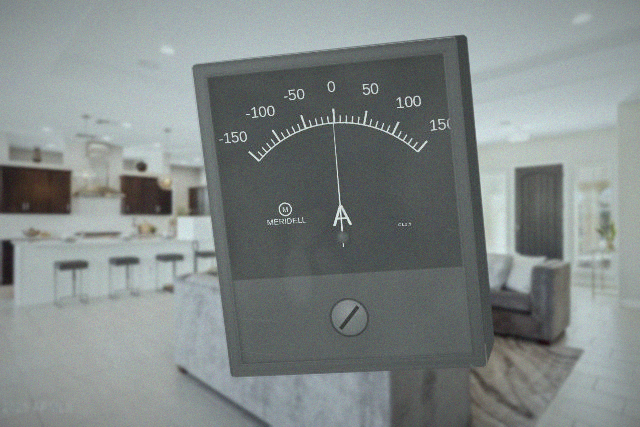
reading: 0 A
